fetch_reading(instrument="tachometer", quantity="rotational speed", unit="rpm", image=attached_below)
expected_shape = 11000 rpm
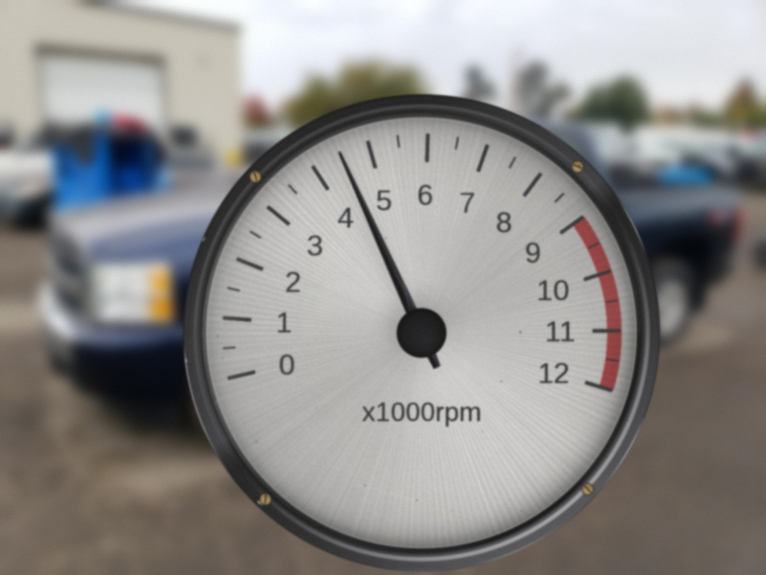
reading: 4500 rpm
